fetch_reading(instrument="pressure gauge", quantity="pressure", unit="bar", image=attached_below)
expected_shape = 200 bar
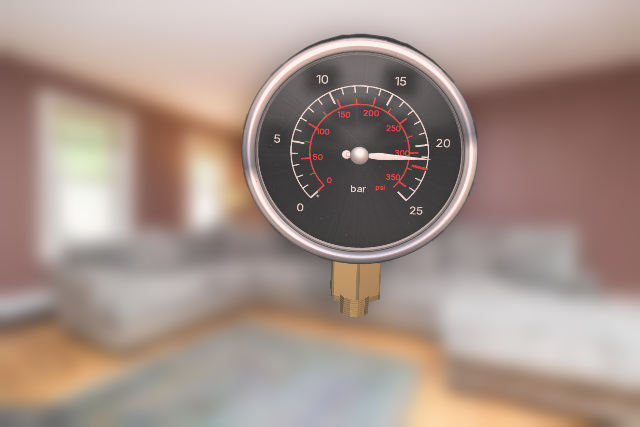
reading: 21 bar
